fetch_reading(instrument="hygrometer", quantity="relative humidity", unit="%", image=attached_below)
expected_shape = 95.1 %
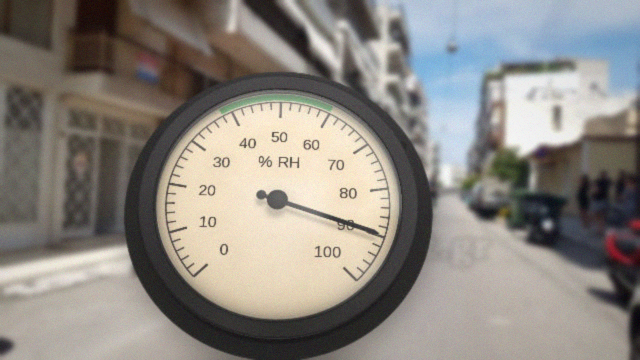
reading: 90 %
